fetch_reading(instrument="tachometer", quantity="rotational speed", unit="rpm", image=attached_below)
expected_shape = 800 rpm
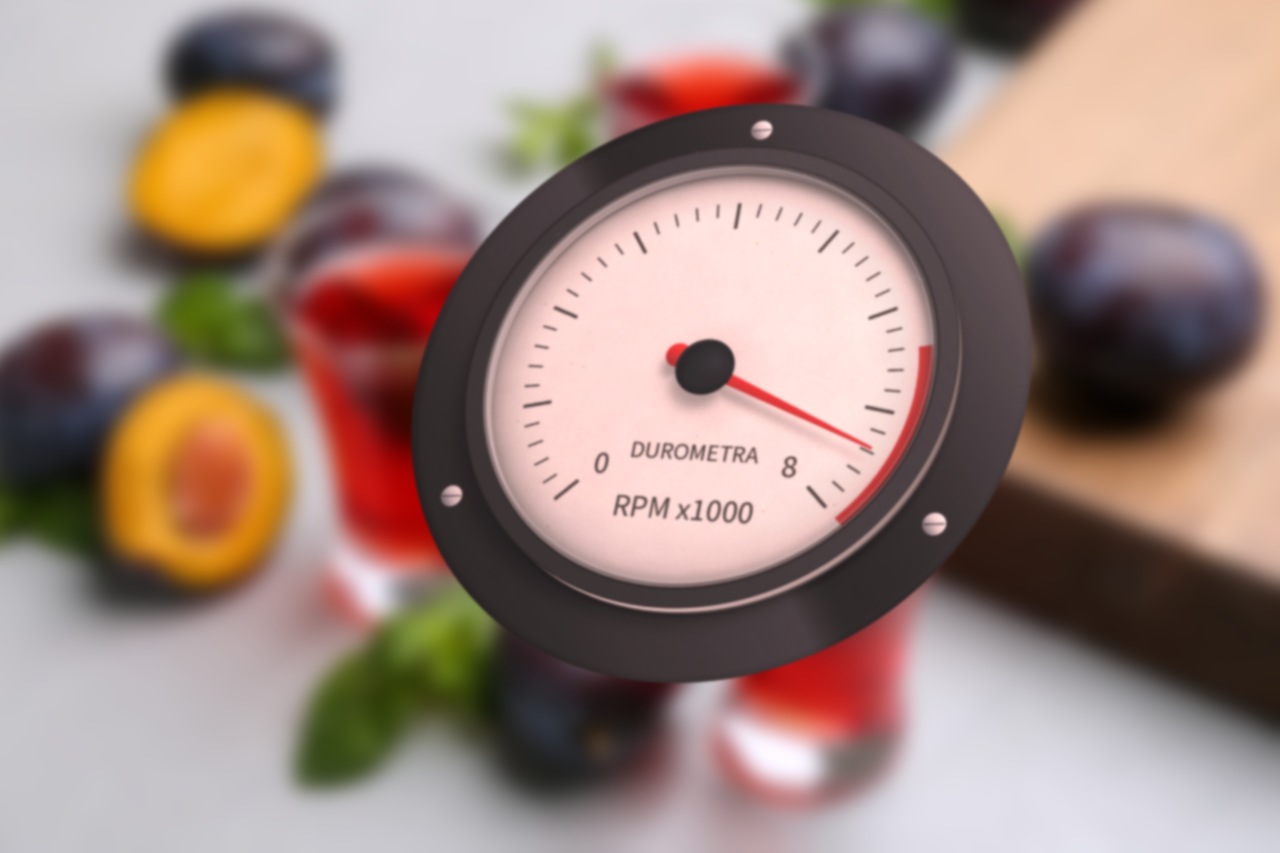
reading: 7400 rpm
